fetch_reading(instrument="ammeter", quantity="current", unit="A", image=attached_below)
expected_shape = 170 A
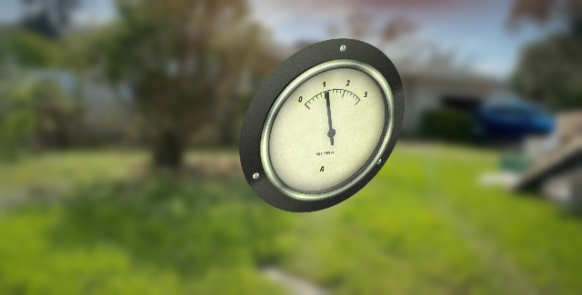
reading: 1 A
